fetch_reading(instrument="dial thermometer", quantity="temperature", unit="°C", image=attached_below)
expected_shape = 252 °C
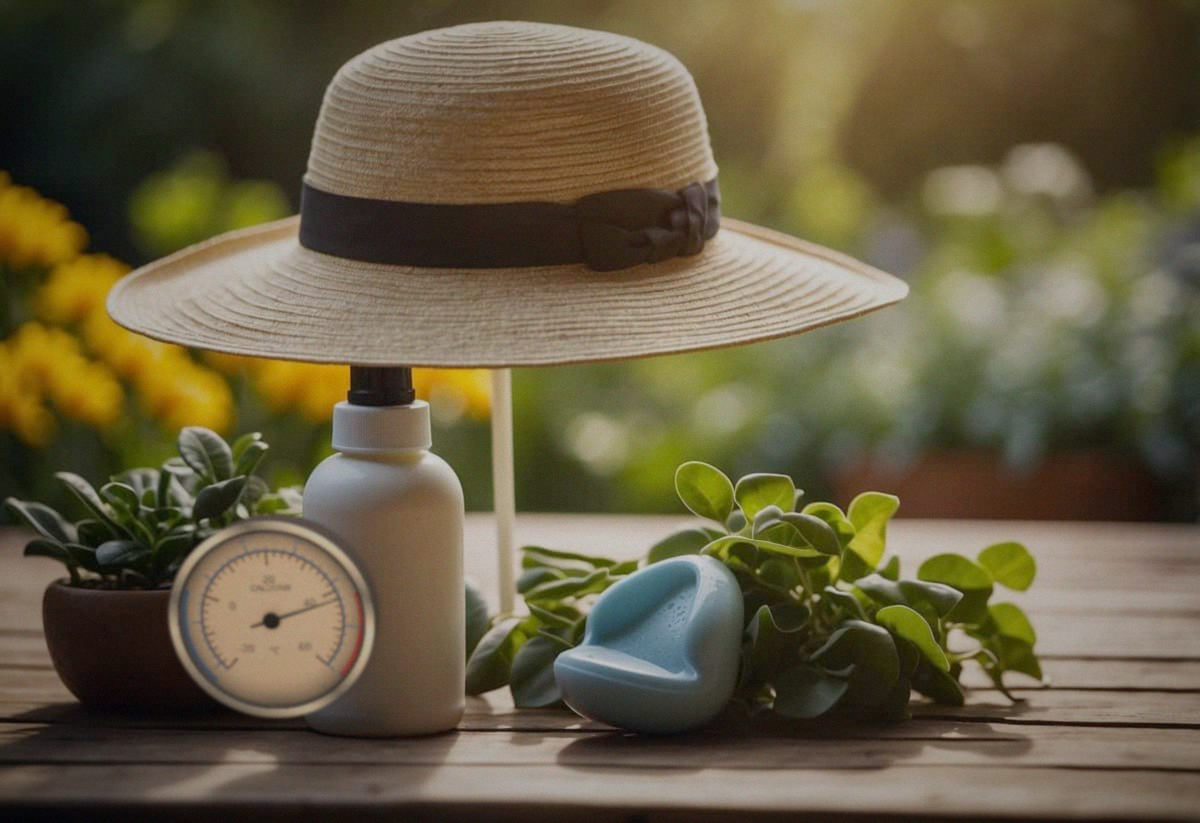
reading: 42 °C
